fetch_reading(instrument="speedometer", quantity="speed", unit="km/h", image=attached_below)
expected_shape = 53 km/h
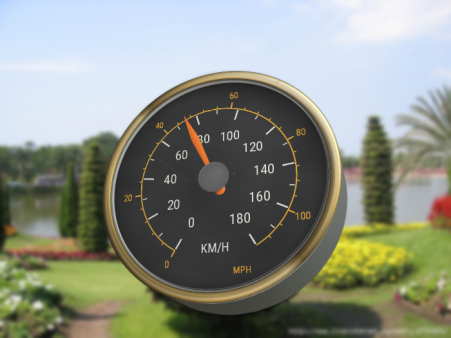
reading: 75 km/h
